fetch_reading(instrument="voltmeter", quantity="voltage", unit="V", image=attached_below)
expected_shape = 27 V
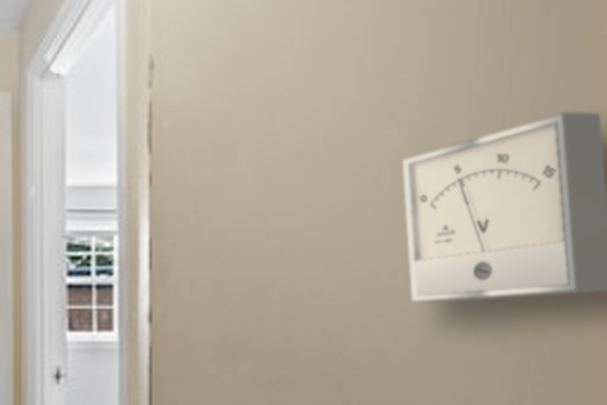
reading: 5 V
